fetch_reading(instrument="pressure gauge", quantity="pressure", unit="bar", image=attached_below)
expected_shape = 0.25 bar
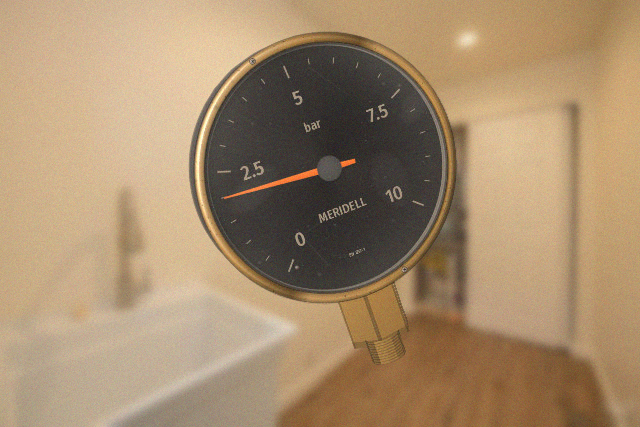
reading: 2 bar
